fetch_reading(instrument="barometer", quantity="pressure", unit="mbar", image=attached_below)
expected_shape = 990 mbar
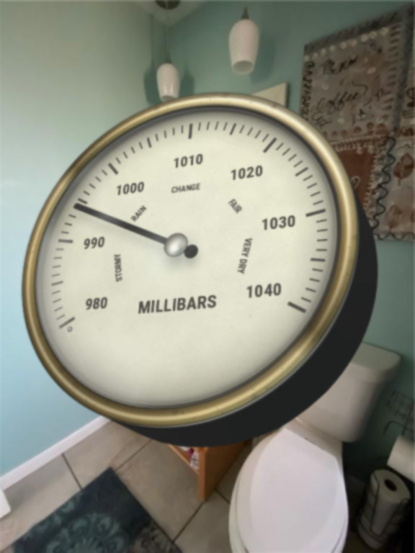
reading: 994 mbar
